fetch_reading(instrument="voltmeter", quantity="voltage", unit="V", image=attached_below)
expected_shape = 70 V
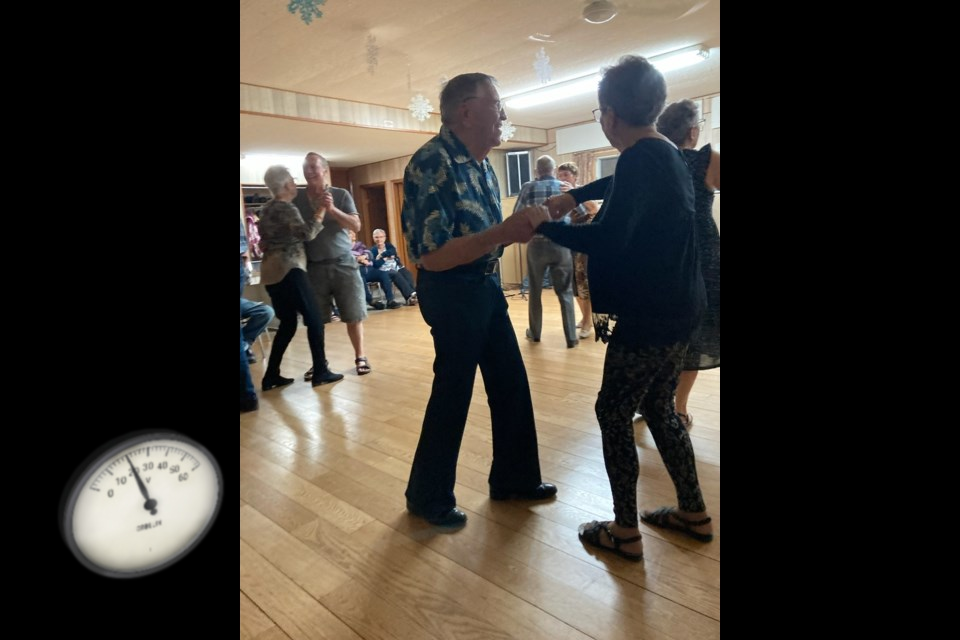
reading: 20 V
